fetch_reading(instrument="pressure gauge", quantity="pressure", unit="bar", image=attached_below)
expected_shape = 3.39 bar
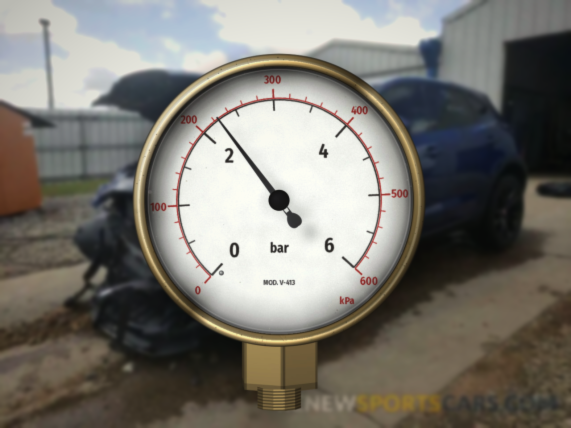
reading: 2.25 bar
